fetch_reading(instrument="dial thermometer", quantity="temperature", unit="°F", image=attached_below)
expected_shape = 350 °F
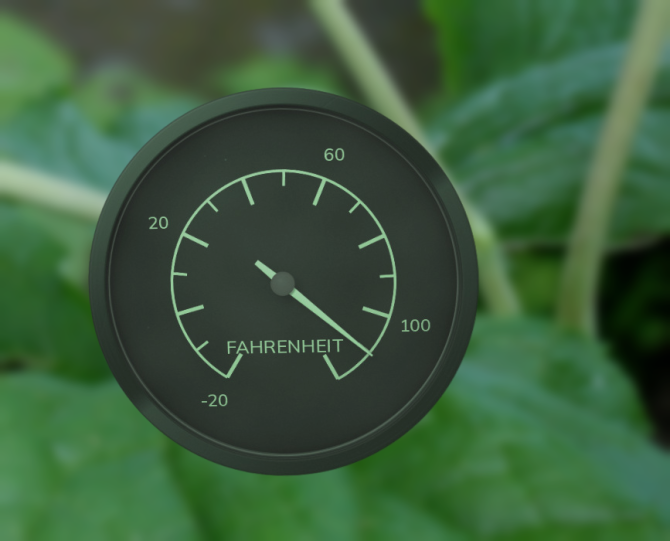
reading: 110 °F
